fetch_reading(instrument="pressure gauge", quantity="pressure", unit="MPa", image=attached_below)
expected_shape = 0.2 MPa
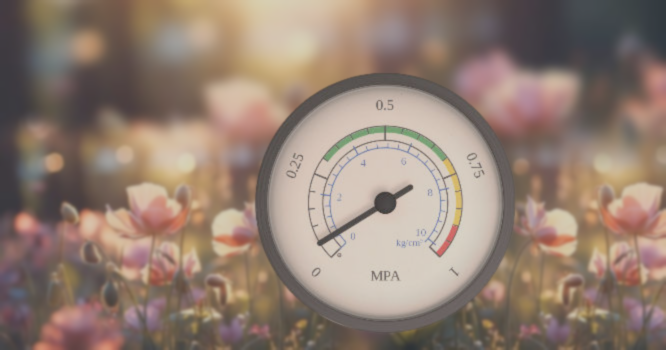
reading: 0.05 MPa
